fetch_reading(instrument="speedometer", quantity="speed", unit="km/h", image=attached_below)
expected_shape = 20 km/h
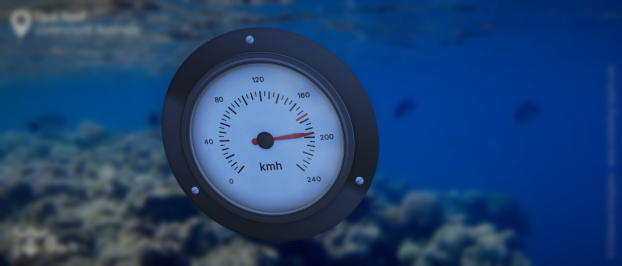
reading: 195 km/h
